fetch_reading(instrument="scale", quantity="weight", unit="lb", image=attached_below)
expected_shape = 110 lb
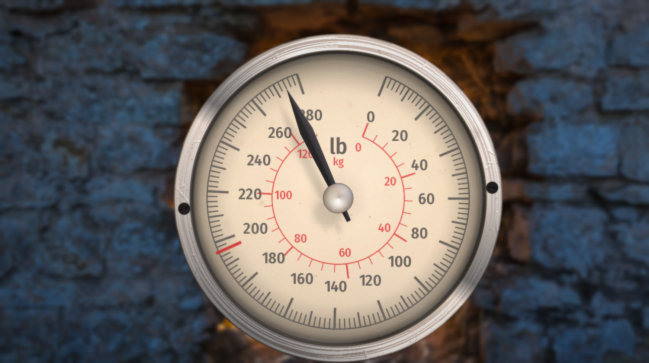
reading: 274 lb
